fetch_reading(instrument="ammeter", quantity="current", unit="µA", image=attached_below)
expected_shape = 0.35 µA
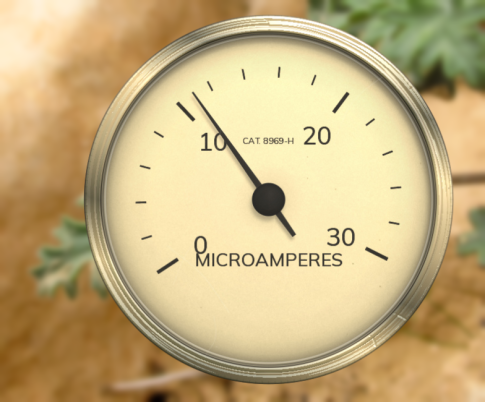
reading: 11 µA
